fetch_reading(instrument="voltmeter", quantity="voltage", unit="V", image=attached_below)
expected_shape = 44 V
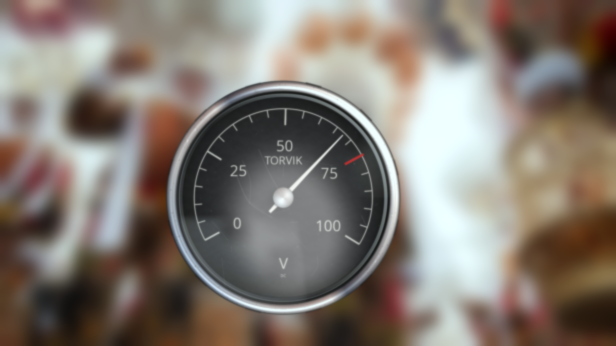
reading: 67.5 V
